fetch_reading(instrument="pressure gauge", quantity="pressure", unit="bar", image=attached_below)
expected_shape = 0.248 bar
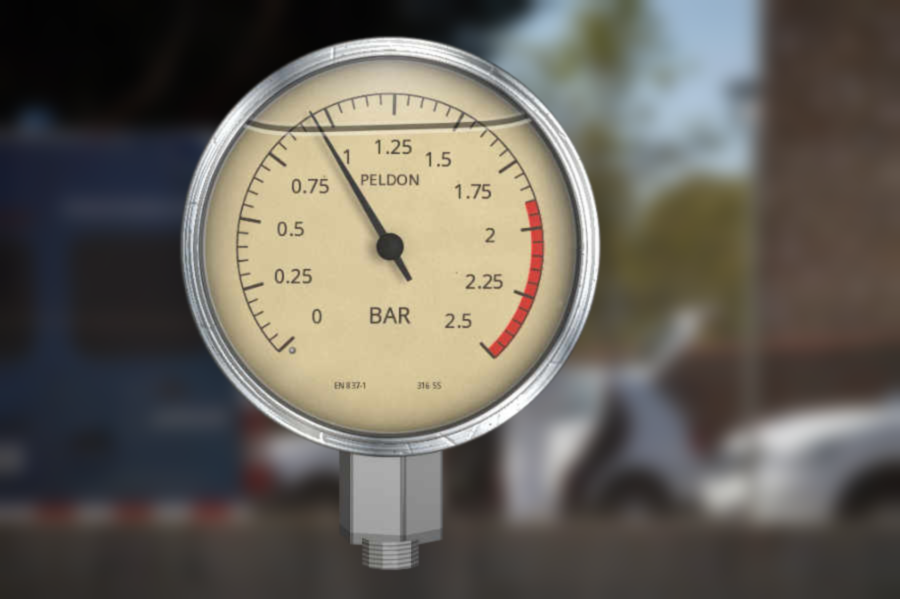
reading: 0.95 bar
